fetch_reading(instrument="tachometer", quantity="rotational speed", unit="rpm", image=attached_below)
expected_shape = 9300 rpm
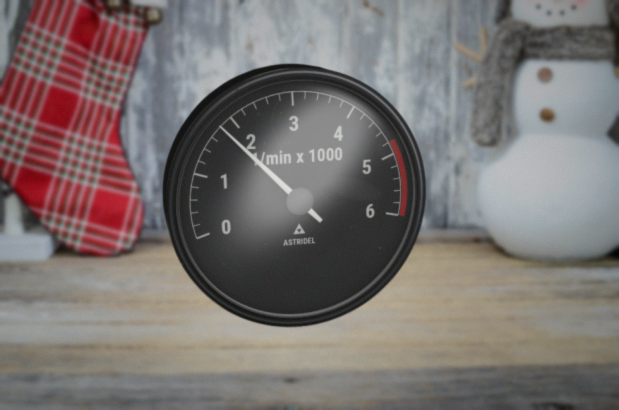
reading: 1800 rpm
